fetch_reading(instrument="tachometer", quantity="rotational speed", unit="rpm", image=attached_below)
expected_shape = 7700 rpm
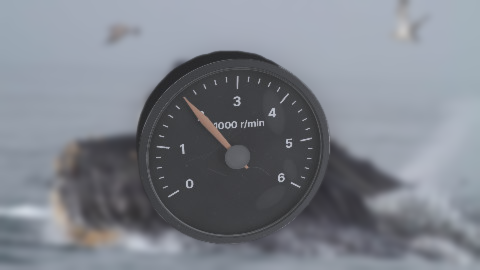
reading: 2000 rpm
